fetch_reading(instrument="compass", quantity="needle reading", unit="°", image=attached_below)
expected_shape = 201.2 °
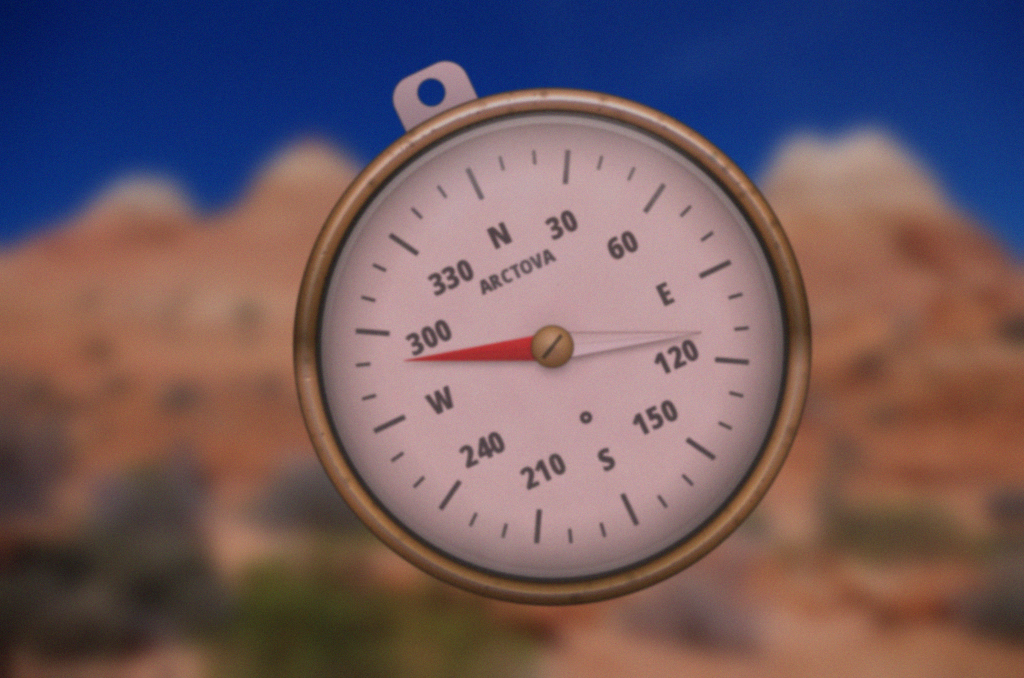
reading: 290 °
